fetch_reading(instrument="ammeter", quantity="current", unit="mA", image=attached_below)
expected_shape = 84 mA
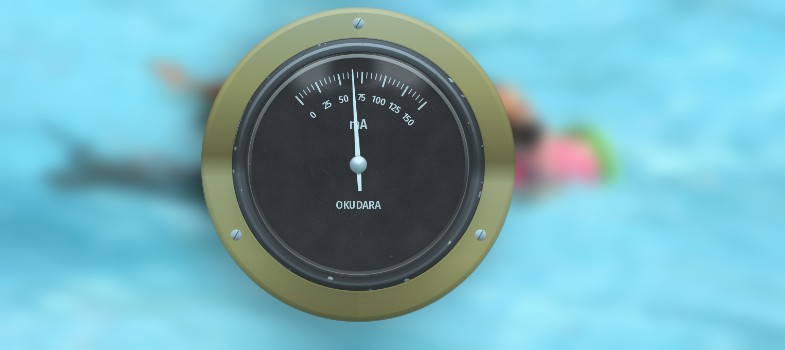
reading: 65 mA
